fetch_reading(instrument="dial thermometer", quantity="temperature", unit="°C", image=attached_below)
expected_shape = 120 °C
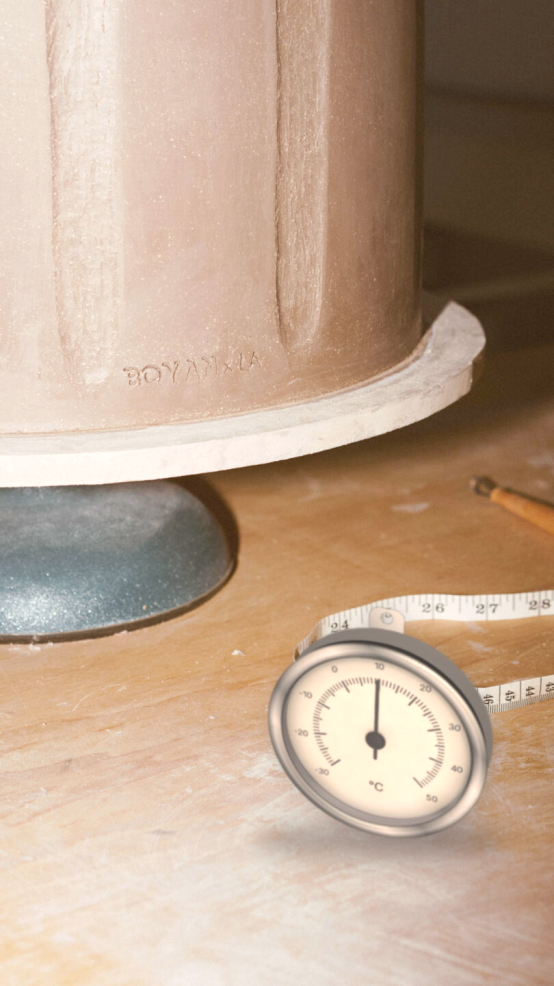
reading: 10 °C
